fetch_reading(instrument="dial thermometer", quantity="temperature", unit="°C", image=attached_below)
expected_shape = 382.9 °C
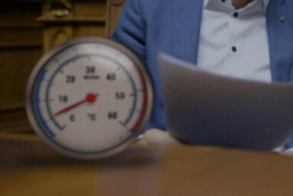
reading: 5 °C
